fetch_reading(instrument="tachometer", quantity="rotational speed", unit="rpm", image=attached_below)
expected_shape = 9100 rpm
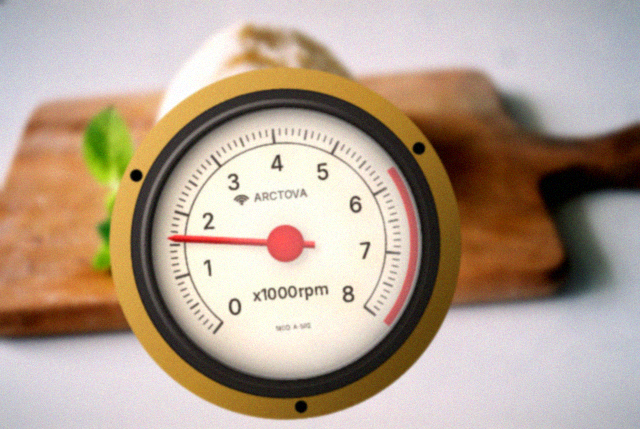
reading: 1600 rpm
